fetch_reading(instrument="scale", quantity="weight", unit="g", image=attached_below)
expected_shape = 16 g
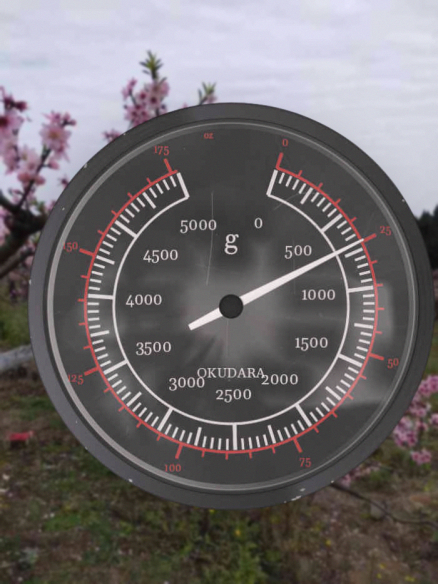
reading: 700 g
